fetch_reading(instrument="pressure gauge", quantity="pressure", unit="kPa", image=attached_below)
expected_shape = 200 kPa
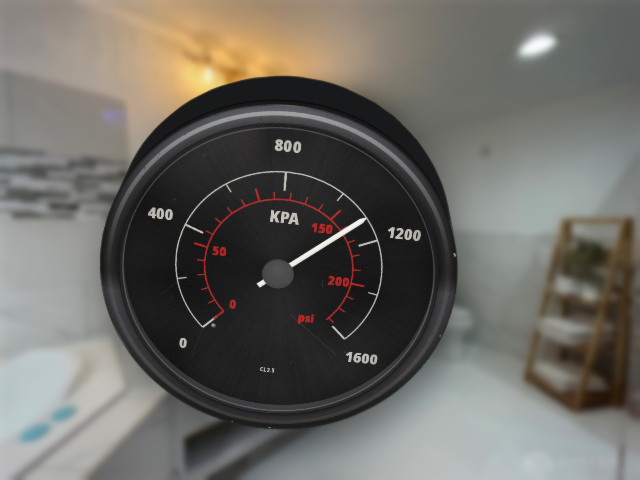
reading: 1100 kPa
